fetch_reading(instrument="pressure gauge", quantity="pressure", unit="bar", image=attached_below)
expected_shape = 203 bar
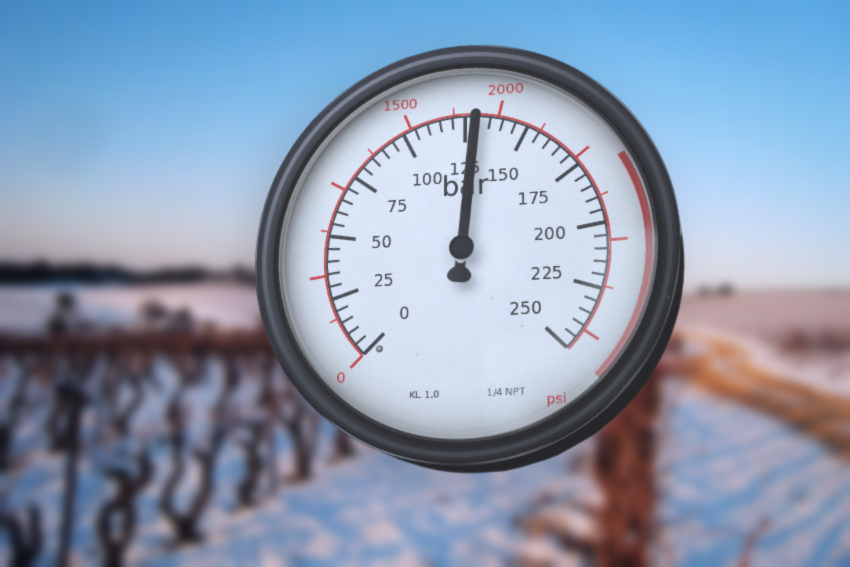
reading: 130 bar
